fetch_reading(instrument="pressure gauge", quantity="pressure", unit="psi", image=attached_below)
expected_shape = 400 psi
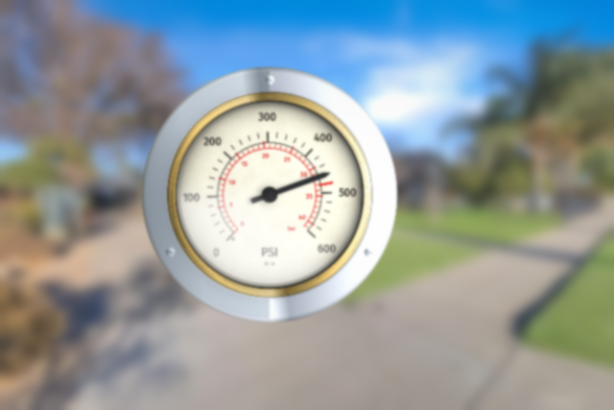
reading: 460 psi
